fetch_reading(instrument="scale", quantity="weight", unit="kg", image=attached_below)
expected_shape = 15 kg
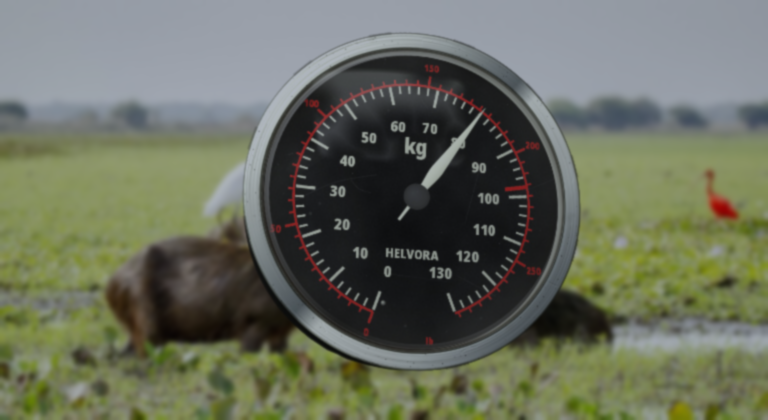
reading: 80 kg
